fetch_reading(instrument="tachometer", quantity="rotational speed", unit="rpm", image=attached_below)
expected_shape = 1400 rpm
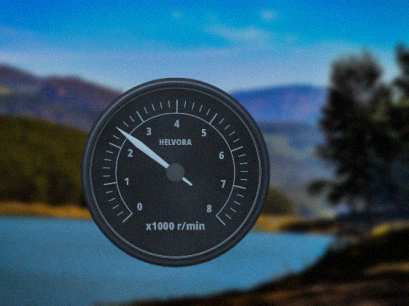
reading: 2400 rpm
